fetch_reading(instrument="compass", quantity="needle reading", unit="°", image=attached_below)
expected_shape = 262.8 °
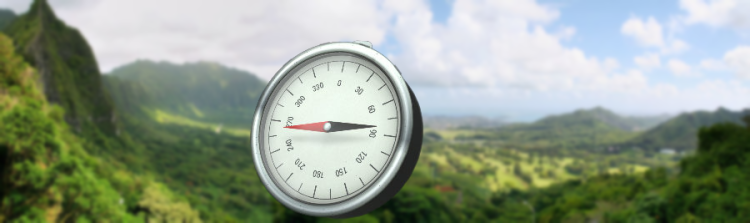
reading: 262.5 °
